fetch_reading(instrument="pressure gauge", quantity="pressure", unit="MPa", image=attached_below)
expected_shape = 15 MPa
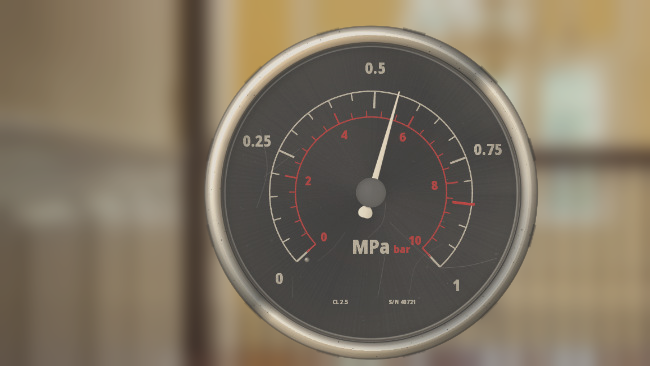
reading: 0.55 MPa
